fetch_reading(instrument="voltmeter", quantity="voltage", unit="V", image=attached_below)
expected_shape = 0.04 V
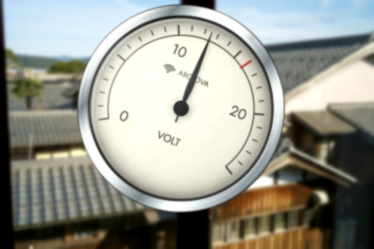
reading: 12.5 V
